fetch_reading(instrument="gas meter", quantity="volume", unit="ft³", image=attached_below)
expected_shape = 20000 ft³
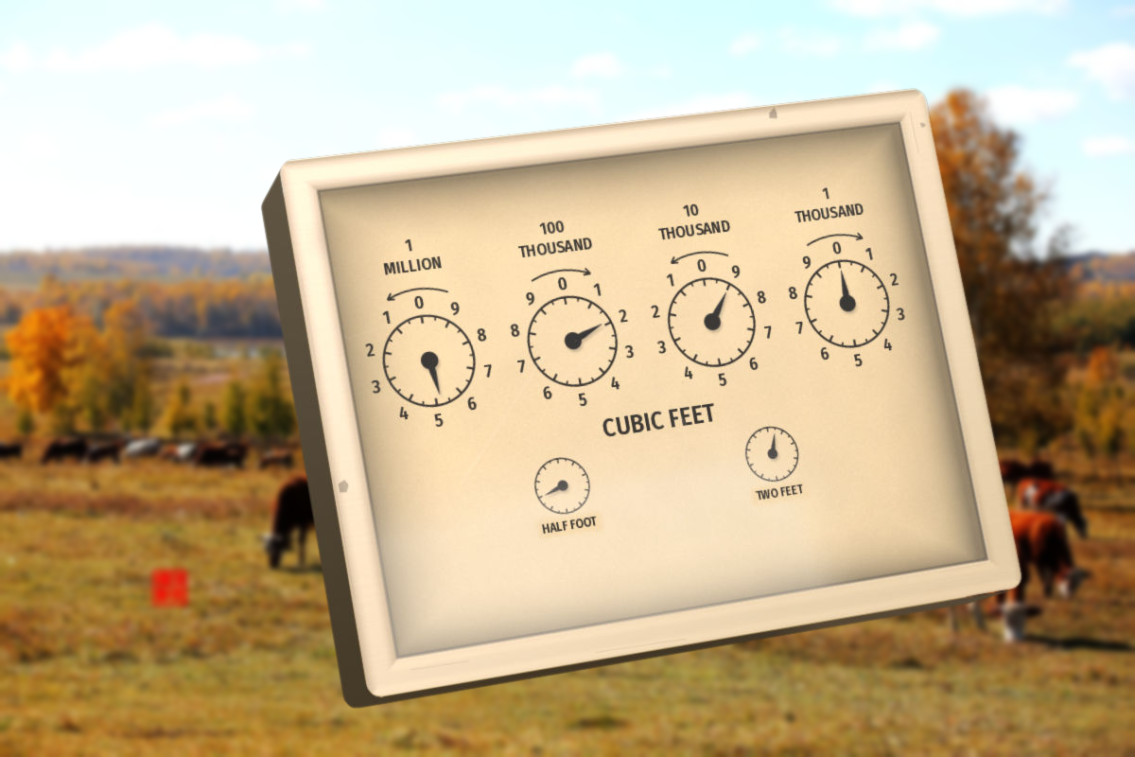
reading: 519000 ft³
